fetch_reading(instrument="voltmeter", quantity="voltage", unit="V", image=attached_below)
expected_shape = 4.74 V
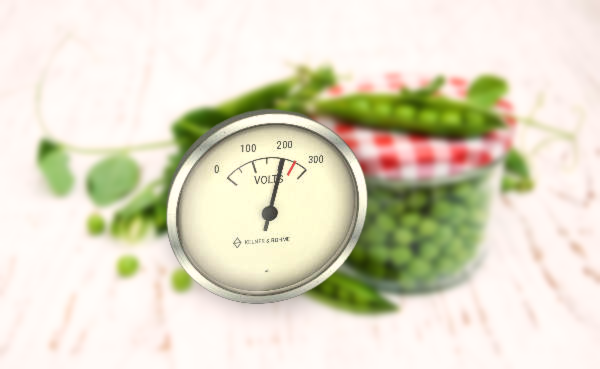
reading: 200 V
